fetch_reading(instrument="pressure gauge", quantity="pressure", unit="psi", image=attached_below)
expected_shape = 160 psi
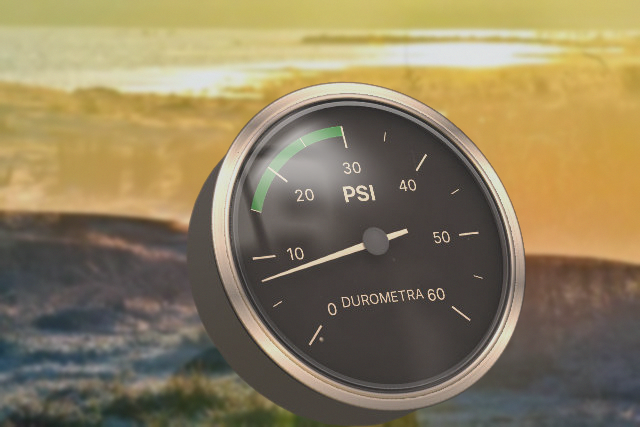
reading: 7.5 psi
